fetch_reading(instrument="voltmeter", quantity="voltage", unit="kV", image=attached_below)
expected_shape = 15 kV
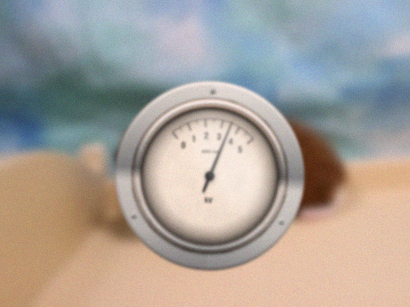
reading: 3.5 kV
